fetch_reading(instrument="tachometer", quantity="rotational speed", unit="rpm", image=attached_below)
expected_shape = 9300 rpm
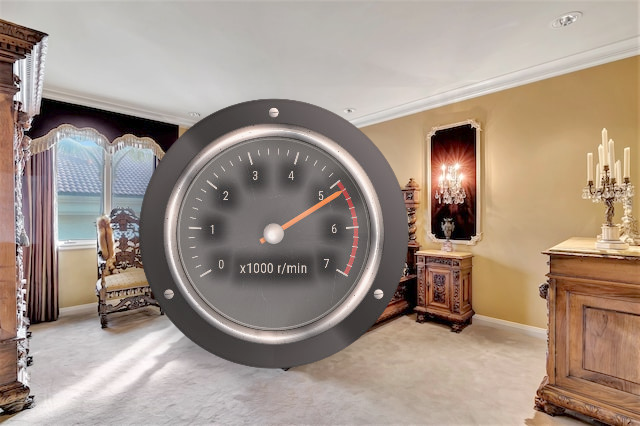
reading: 5200 rpm
